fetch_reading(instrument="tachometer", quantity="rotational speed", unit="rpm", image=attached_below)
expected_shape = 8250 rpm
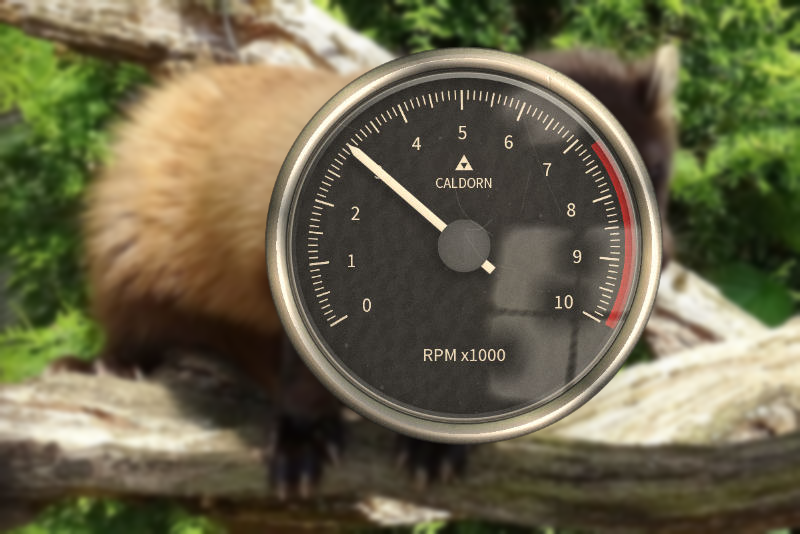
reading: 3000 rpm
